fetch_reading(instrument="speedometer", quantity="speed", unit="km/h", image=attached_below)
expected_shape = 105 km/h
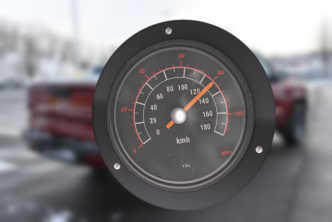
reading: 130 km/h
